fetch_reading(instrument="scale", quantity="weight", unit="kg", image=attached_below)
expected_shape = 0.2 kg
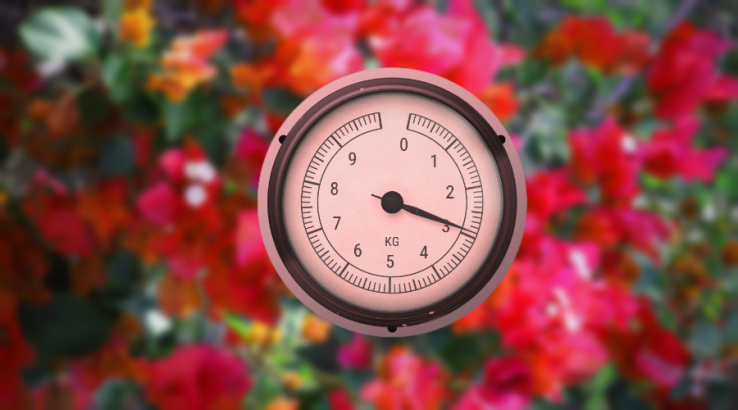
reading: 2.9 kg
